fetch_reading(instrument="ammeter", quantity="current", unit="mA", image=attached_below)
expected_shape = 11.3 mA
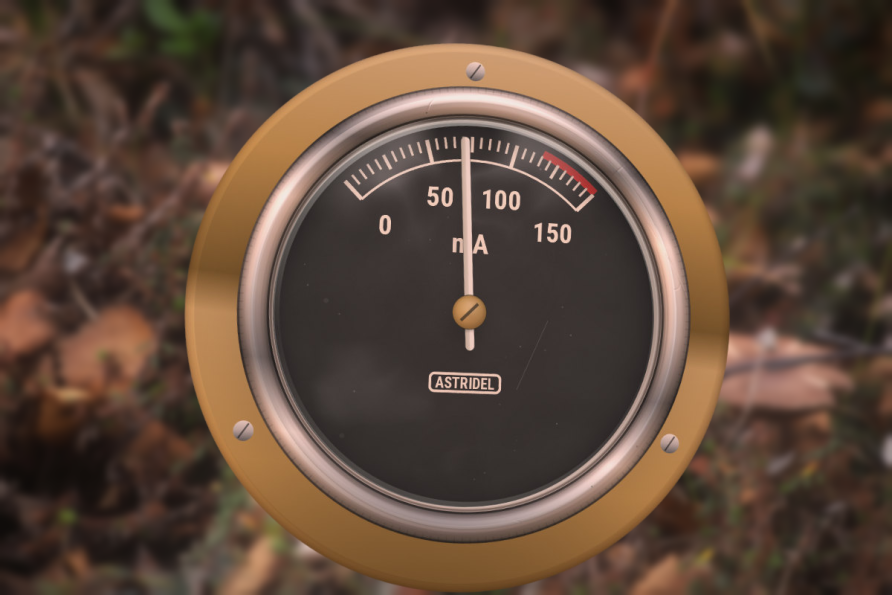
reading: 70 mA
